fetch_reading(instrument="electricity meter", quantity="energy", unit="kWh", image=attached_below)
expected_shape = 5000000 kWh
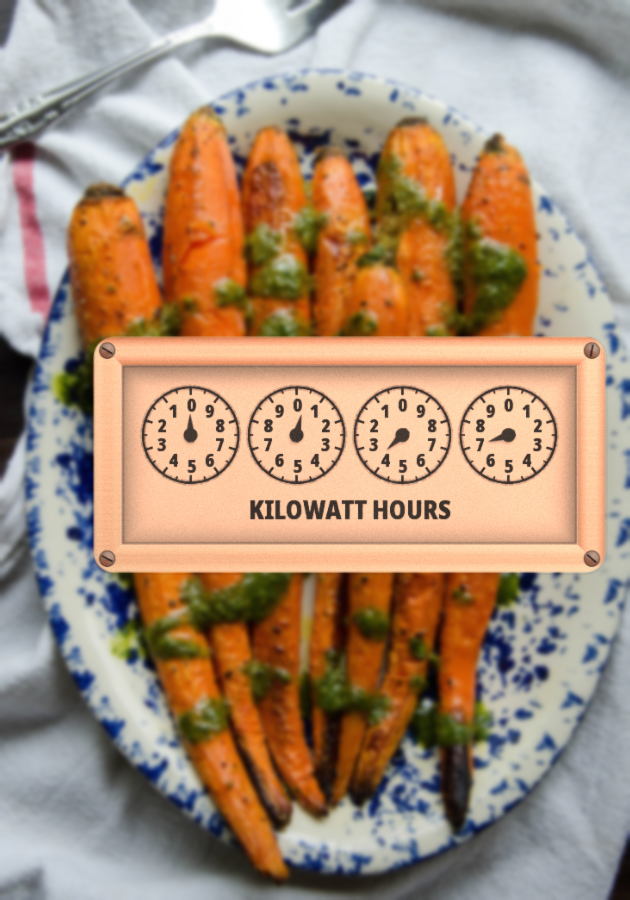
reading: 37 kWh
